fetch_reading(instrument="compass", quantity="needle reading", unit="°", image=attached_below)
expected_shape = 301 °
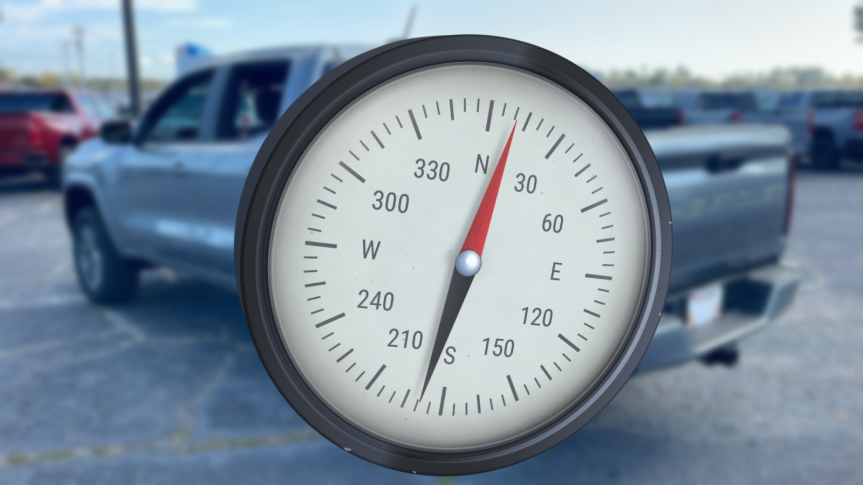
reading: 10 °
